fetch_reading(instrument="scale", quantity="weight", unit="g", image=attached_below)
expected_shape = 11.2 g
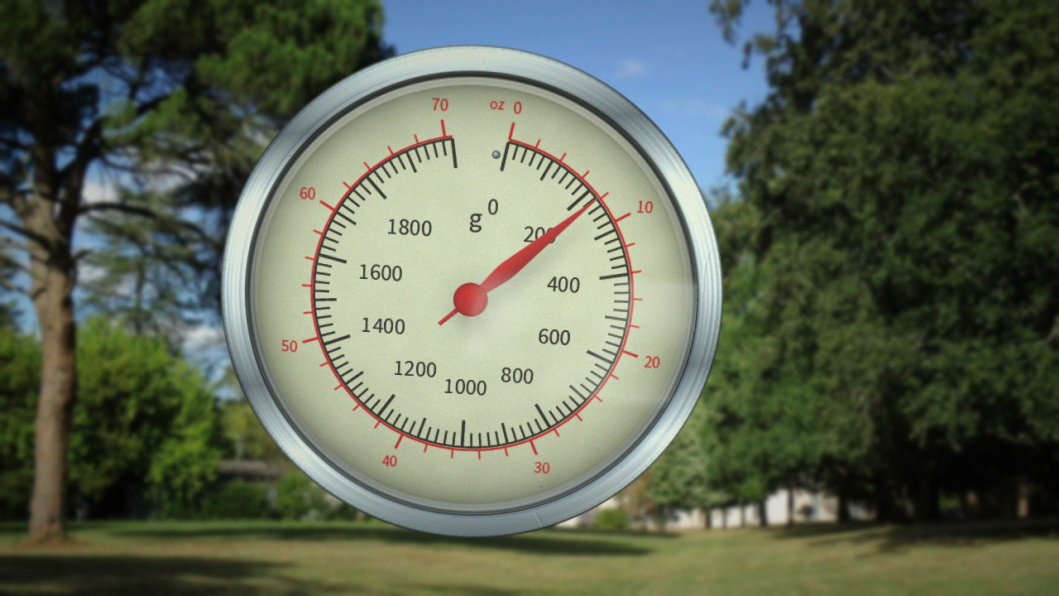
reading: 220 g
